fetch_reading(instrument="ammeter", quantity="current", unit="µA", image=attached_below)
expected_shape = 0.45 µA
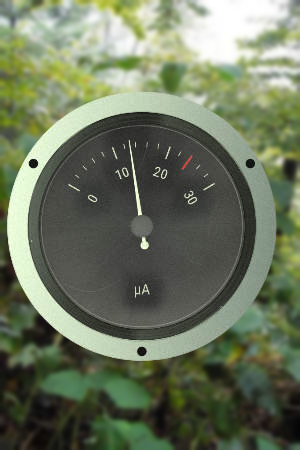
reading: 13 µA
